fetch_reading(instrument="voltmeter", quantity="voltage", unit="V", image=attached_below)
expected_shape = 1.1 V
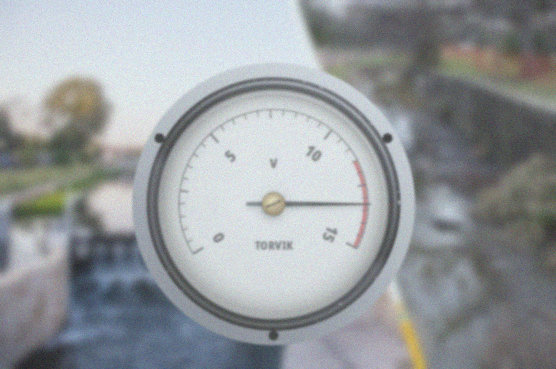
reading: 13.25 V
